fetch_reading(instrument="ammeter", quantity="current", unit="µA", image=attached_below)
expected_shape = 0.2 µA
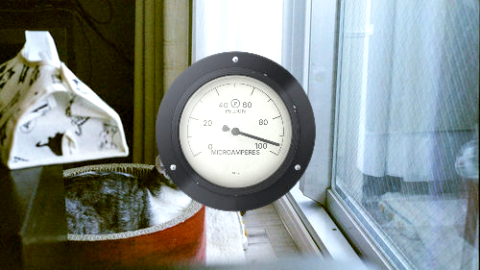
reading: 95 µA
